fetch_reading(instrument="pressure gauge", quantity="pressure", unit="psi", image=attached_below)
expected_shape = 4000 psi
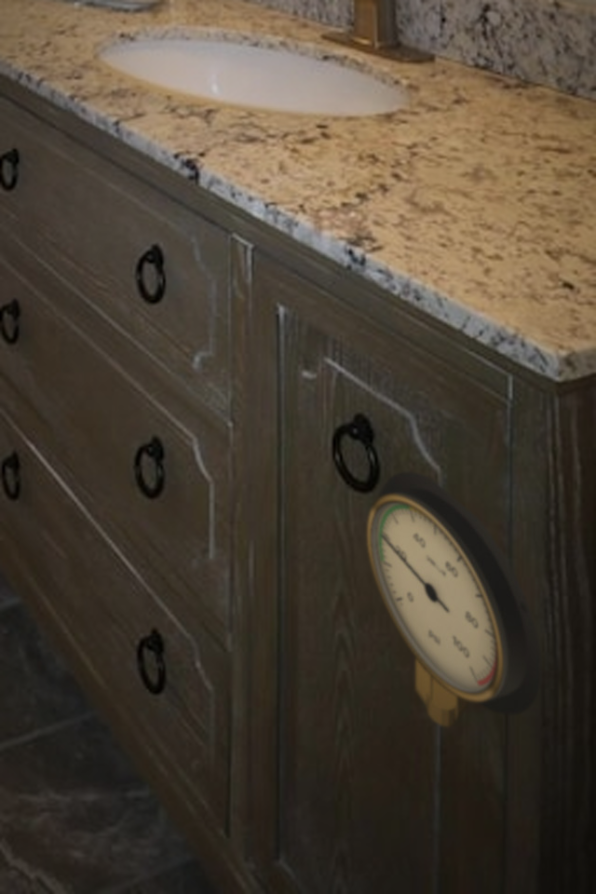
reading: 20 psi
